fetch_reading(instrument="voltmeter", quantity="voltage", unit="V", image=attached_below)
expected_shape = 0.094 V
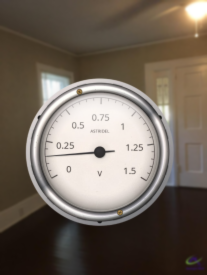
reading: 0.15 V
